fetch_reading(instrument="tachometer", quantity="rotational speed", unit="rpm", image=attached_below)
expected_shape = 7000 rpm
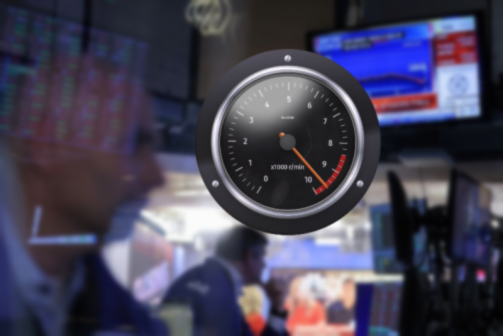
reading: 9600 rpm
